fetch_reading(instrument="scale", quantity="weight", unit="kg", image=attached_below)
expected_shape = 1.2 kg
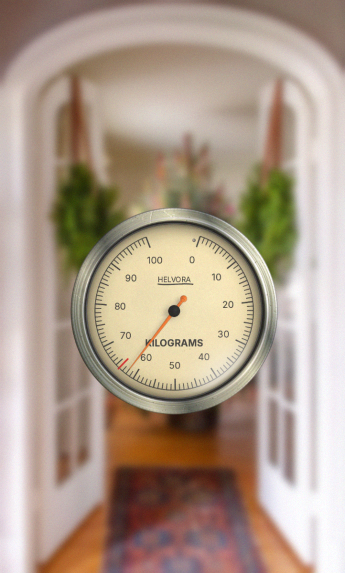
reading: 62 kg
